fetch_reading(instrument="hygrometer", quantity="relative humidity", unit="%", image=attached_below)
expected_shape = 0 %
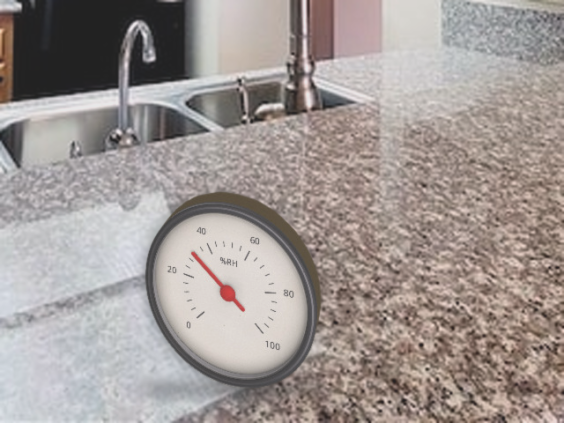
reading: 32 %
